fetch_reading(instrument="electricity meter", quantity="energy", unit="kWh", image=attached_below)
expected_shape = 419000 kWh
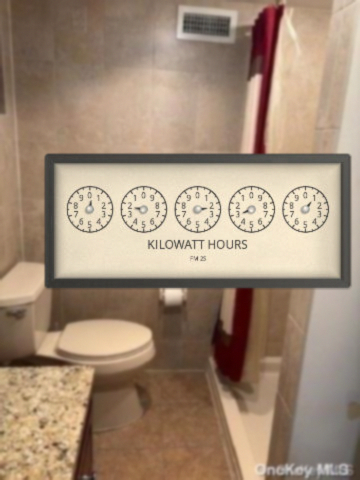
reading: 2231 kWh
